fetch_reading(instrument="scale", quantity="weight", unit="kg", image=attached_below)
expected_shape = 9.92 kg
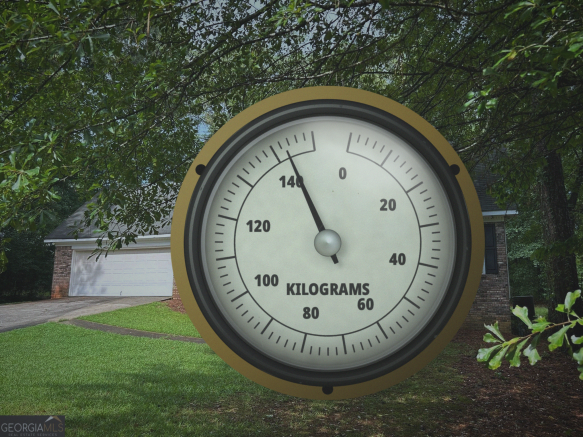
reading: 143 kg
